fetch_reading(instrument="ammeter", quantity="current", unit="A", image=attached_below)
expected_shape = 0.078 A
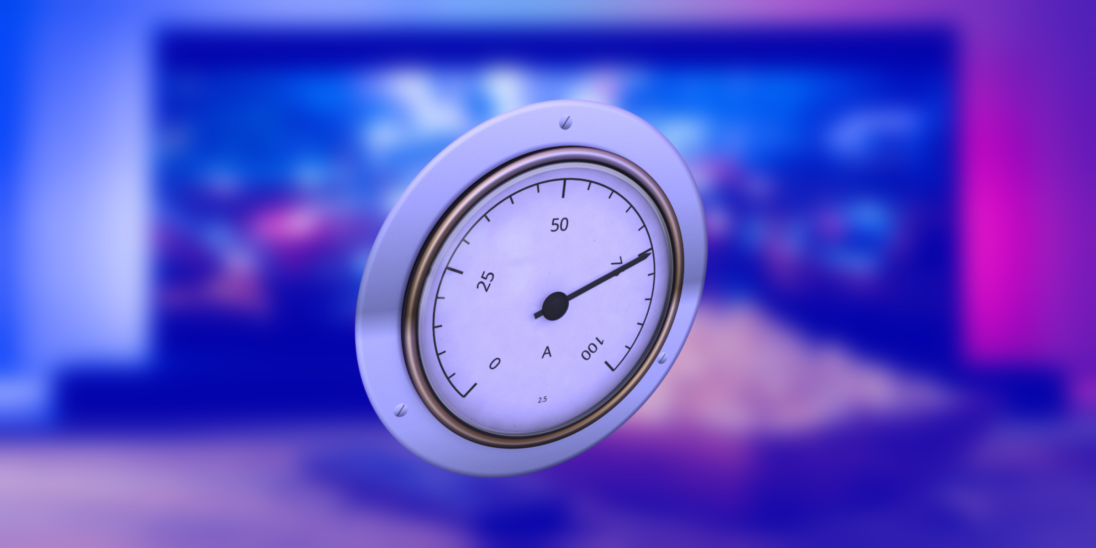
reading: 75 A
